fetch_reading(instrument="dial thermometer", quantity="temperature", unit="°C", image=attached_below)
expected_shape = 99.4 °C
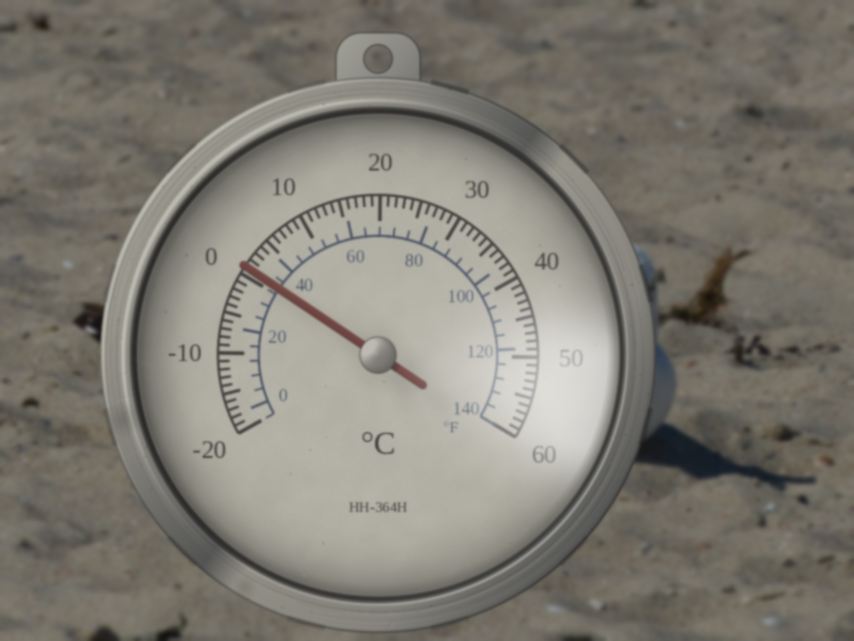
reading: 1 °C
